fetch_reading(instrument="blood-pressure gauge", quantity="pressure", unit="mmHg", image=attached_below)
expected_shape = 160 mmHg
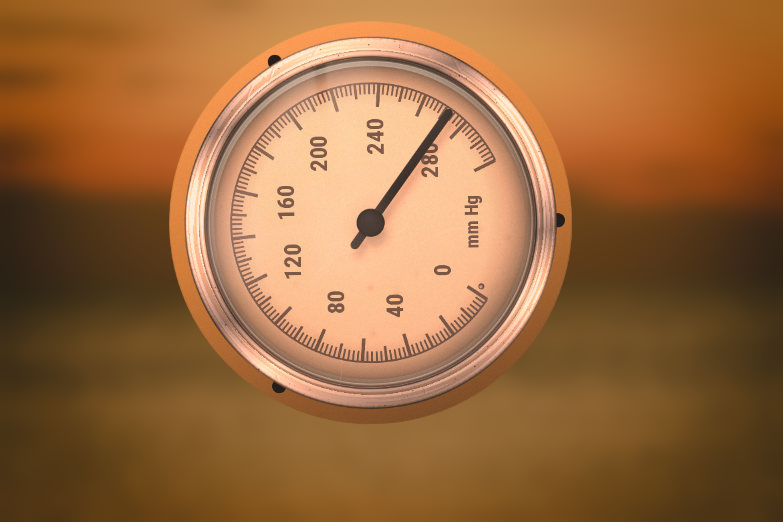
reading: 272 mmHg
